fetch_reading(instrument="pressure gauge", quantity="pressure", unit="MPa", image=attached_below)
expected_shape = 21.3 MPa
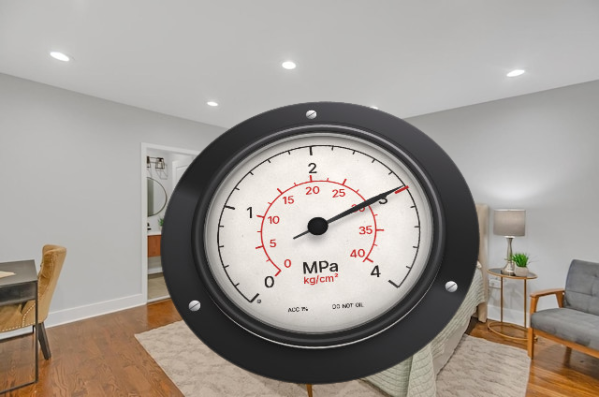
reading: 3 MPa
